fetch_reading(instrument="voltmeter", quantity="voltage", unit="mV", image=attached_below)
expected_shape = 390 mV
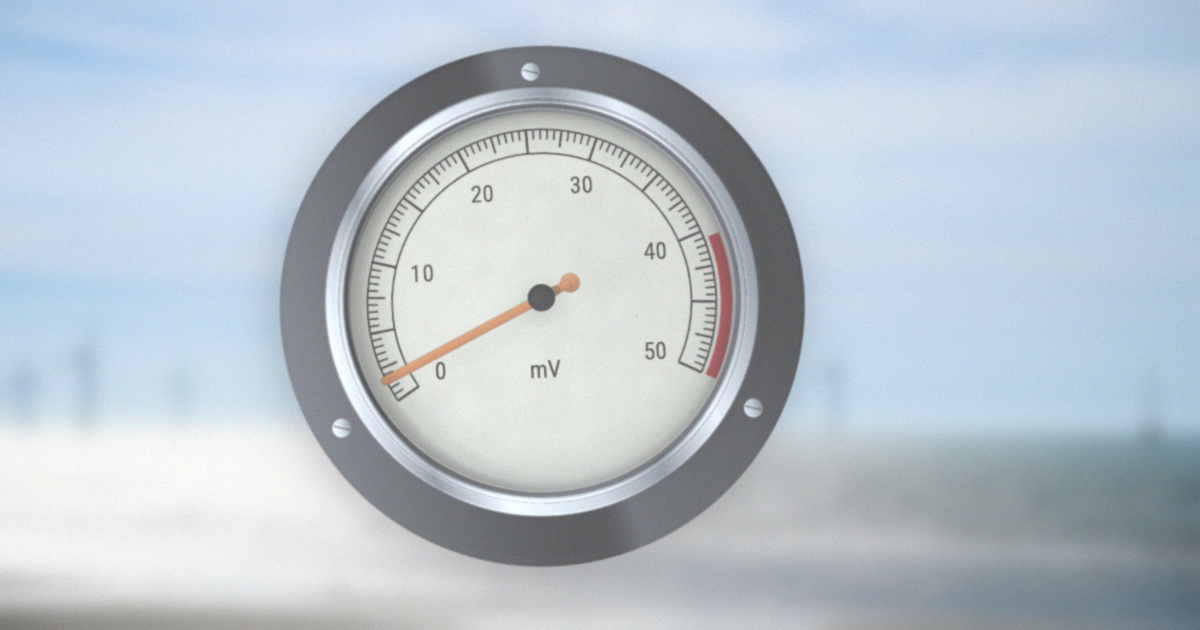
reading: 1.5 mV
